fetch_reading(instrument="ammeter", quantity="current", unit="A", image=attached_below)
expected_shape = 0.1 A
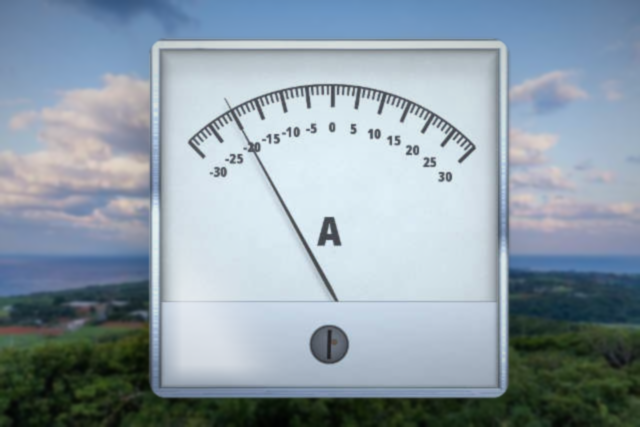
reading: -20 A
